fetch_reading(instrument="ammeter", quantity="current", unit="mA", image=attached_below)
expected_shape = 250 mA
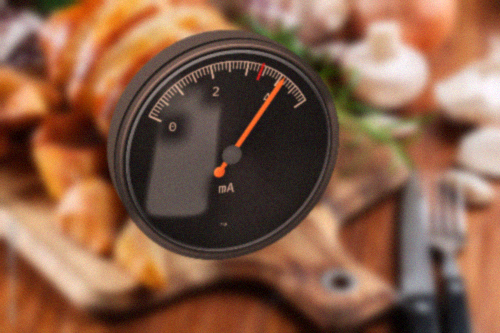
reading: 4 mA
